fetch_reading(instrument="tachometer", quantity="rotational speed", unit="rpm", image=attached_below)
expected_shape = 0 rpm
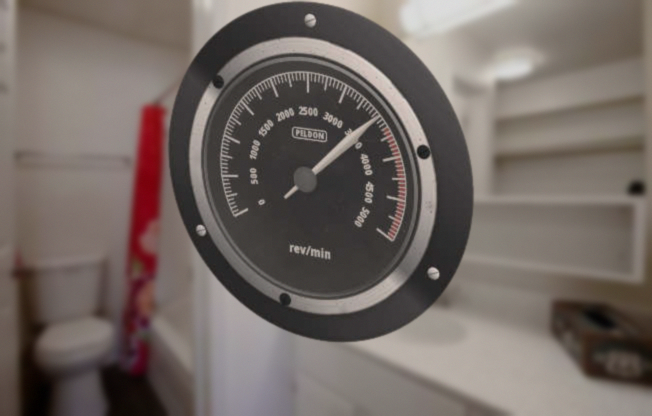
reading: 3500 rpm
